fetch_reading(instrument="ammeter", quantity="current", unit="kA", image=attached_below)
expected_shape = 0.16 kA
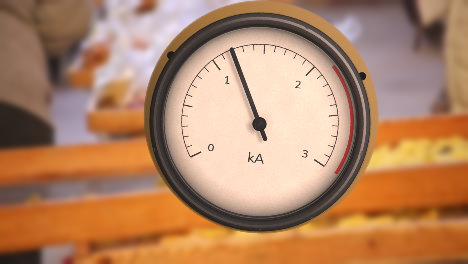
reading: 1.2 kA
